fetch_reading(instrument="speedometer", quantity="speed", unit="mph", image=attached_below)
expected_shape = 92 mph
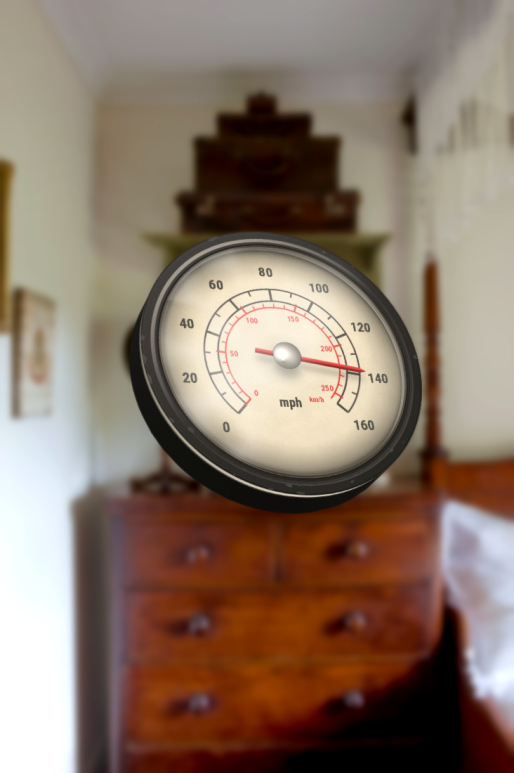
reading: 140 mph
